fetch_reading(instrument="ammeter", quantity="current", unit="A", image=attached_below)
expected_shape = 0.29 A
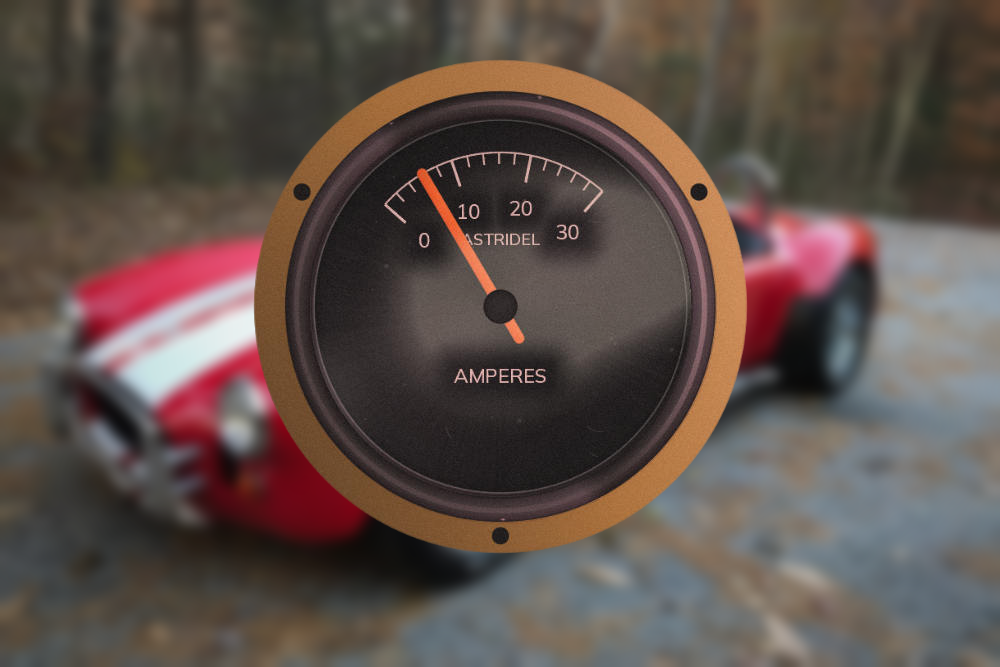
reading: 6 A
